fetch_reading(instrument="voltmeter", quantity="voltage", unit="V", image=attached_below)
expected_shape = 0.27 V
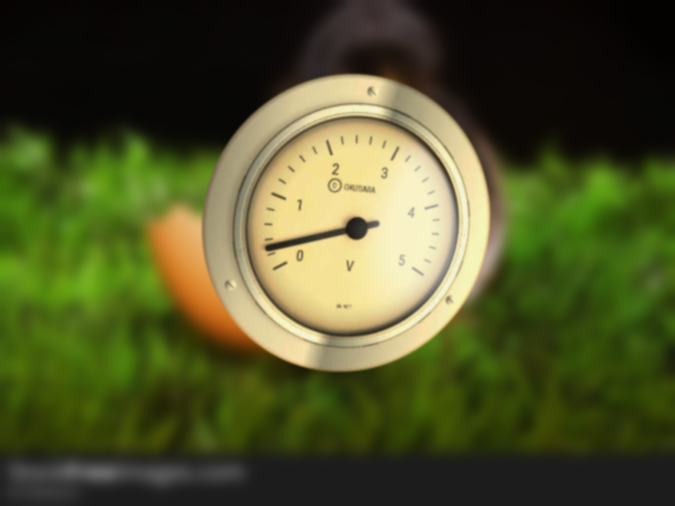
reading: 0.3 V
